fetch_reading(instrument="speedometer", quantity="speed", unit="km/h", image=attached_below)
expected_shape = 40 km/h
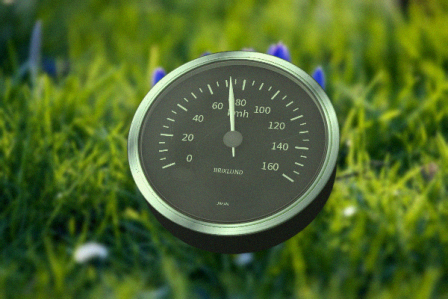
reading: 72.5 km/h
